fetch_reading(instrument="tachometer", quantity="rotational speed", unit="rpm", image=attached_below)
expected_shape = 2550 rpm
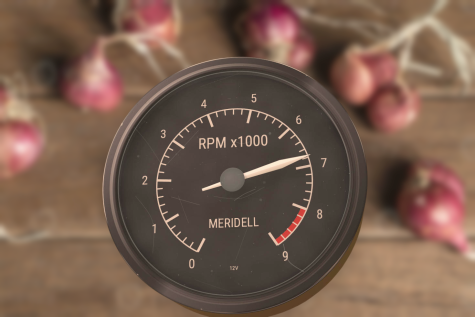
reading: 6800 rpm
